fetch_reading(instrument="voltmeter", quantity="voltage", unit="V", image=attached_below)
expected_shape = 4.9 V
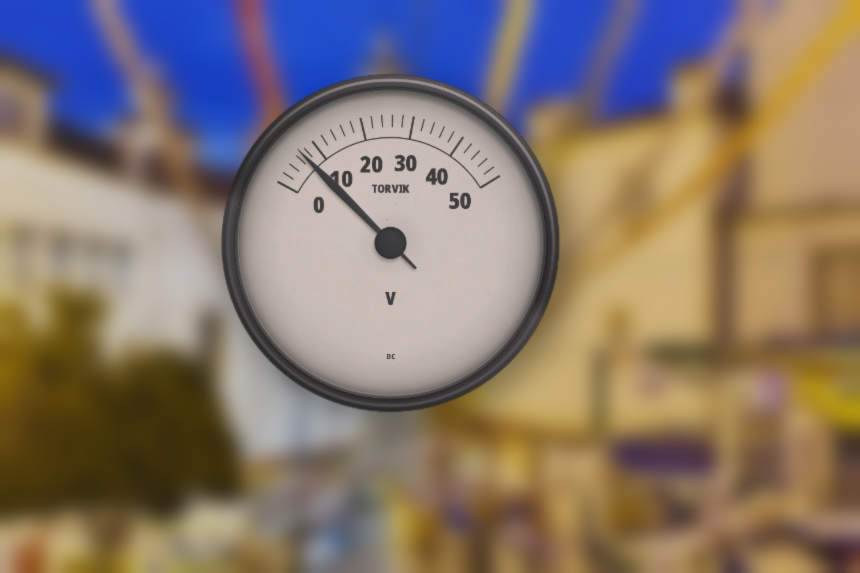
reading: 7 V
